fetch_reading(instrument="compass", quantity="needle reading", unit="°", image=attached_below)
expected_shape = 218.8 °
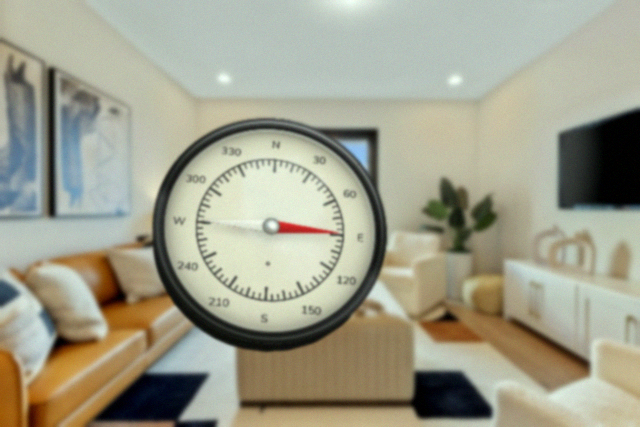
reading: 90 °
